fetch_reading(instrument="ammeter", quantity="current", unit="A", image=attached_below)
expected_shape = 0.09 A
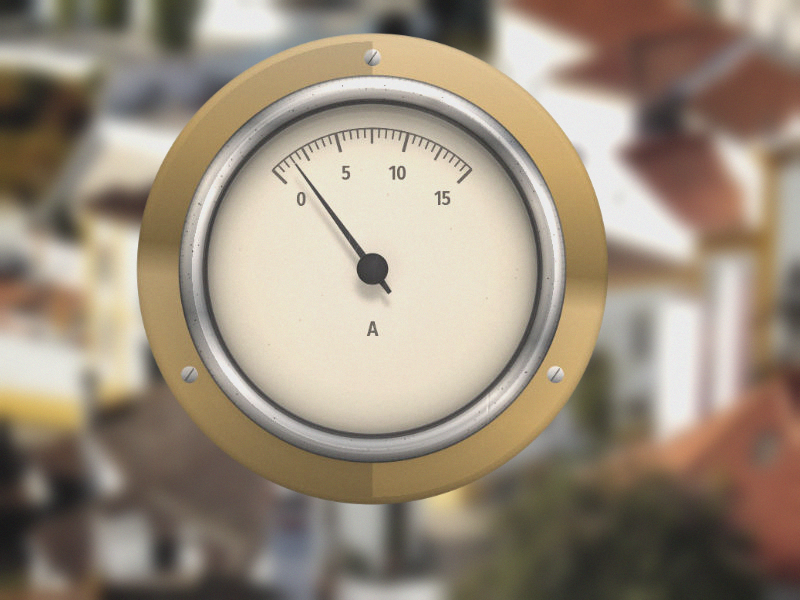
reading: 1.5 A
